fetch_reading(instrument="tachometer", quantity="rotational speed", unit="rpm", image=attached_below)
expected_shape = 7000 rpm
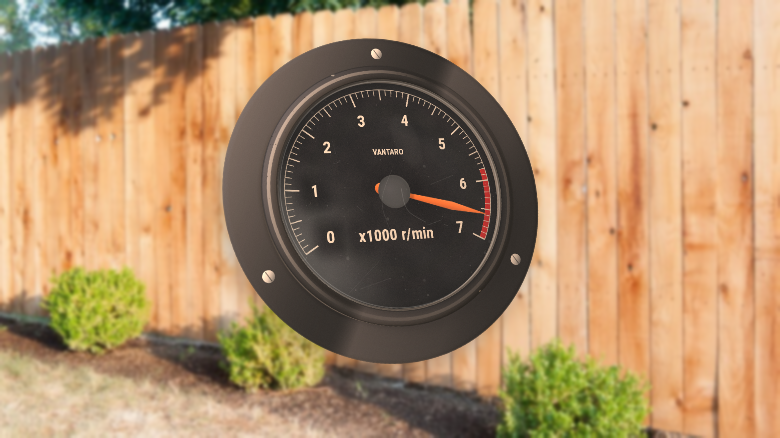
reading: 6600 rpm
